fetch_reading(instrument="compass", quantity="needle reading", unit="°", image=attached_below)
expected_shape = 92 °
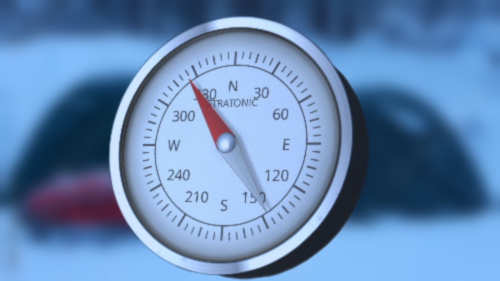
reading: 325 °
